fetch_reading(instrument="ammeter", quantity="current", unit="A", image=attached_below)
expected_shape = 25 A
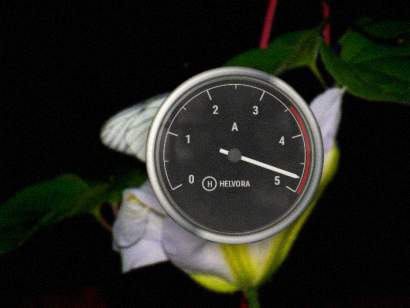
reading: 4.75 A
